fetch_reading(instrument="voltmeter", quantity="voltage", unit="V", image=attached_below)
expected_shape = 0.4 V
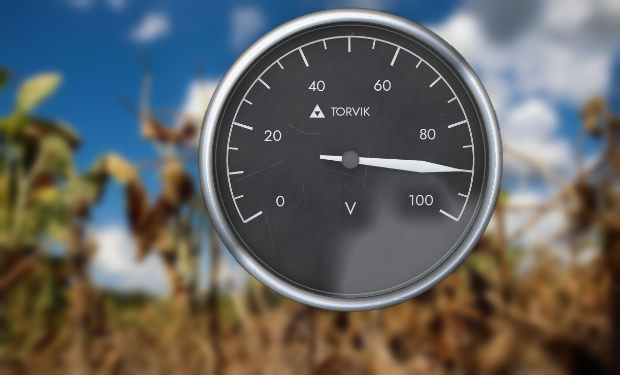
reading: 90 V
